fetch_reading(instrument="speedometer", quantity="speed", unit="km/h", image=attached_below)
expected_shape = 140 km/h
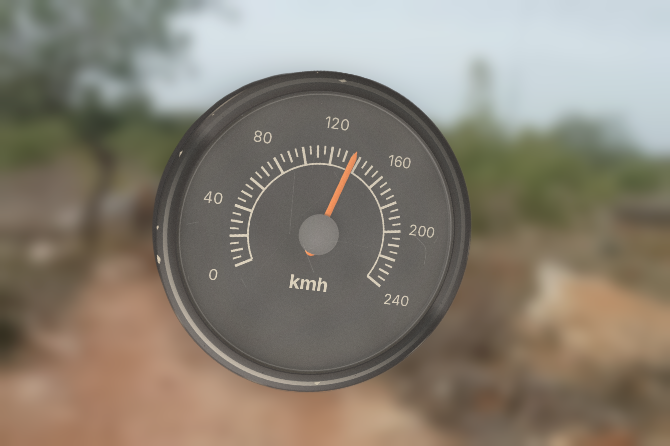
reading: 135 km/h
